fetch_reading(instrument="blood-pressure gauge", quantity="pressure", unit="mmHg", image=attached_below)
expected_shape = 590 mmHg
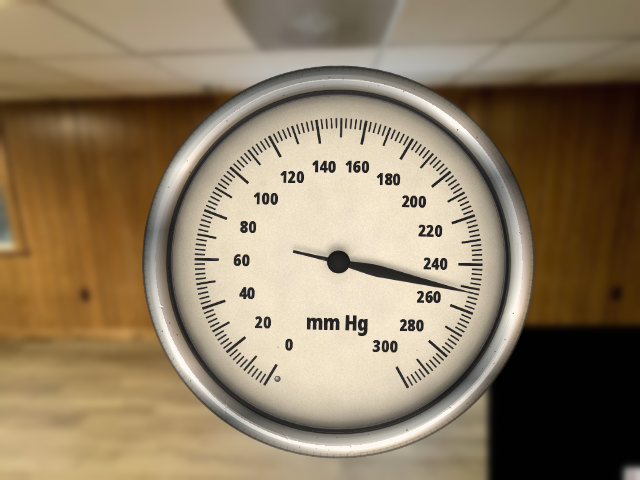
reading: 252 mmHg
